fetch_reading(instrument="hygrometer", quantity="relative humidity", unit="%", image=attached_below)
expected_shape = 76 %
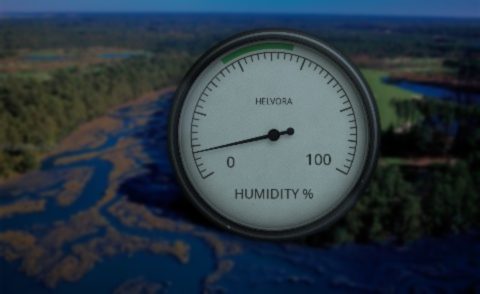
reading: 8 %
